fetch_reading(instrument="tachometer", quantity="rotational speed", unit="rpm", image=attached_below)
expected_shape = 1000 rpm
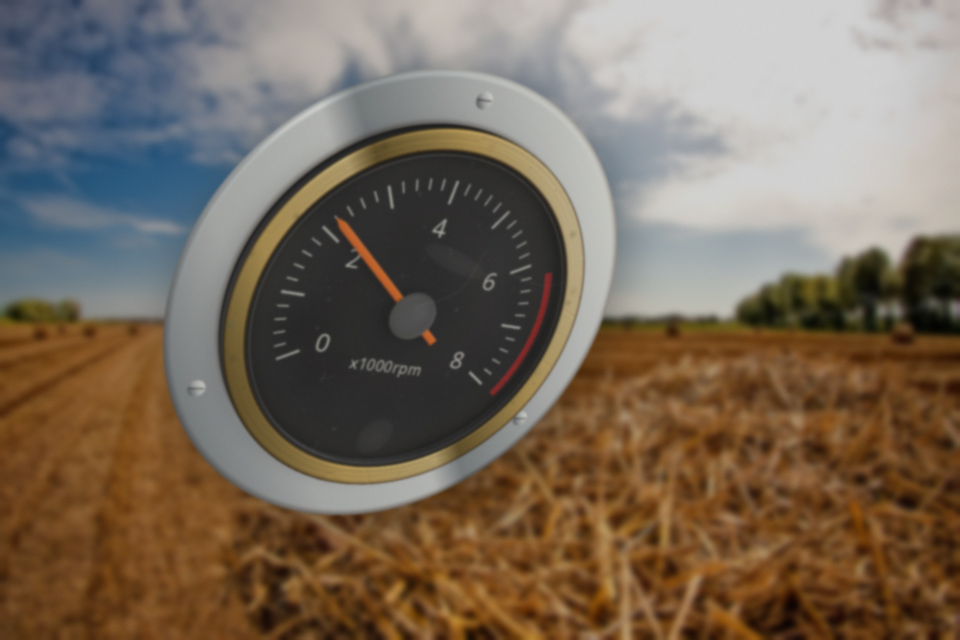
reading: 2200 rpm
